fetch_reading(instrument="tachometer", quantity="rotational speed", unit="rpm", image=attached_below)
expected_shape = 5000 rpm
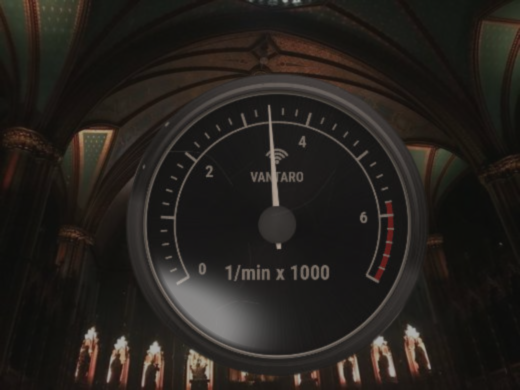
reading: 3400 rpm
